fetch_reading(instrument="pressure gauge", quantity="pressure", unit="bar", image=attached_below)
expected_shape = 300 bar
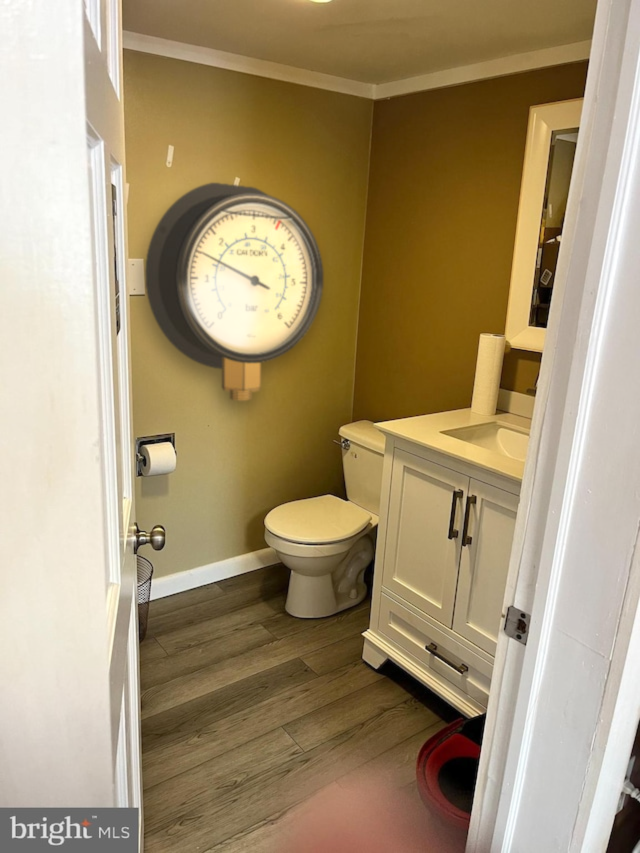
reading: 1.5 bar
